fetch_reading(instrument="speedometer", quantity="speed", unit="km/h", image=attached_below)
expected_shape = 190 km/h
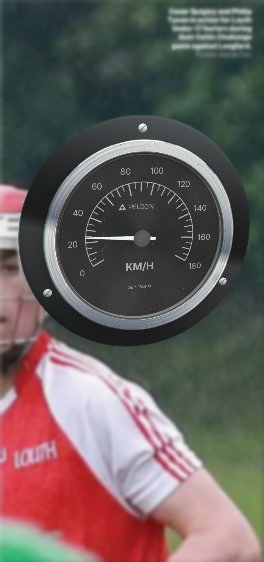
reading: 25 km/h
